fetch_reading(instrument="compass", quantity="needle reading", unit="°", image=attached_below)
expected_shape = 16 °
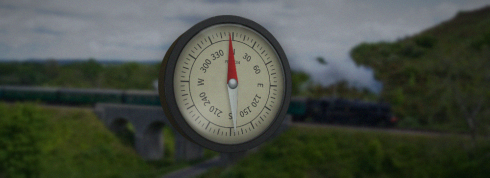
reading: 355 °
